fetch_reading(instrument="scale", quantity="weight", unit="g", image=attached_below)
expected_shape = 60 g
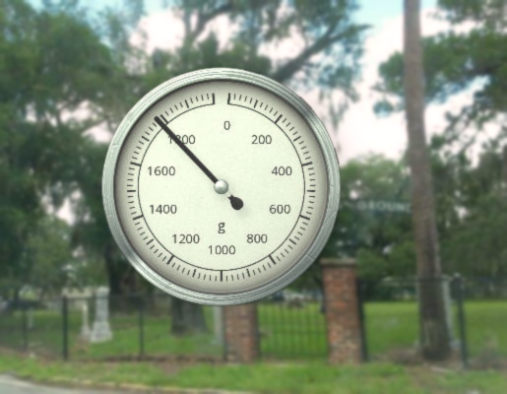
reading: 1780 g
